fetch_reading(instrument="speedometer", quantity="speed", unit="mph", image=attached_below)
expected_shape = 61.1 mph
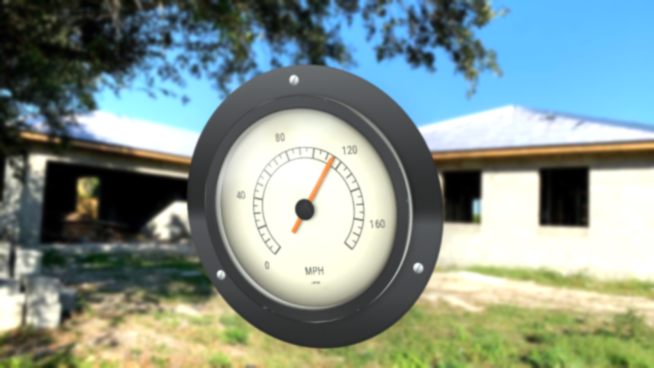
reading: 115 mph
